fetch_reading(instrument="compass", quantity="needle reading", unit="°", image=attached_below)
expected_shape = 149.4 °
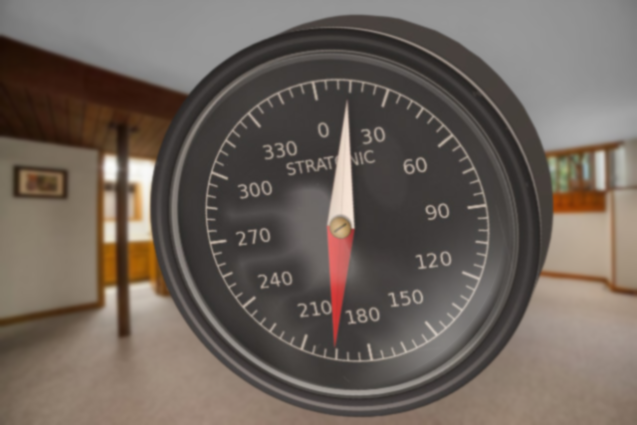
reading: 195 °
